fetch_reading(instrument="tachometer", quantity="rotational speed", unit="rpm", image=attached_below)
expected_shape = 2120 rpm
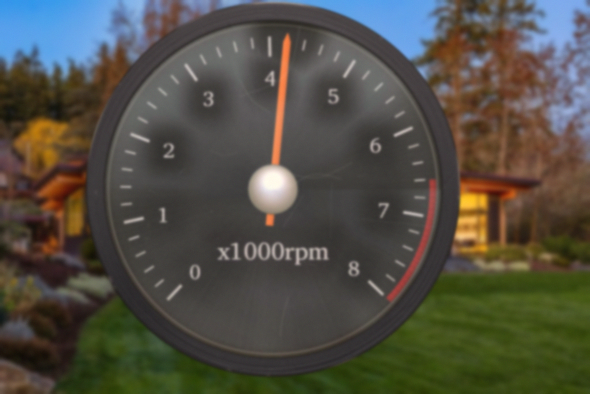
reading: 4200 rpm
